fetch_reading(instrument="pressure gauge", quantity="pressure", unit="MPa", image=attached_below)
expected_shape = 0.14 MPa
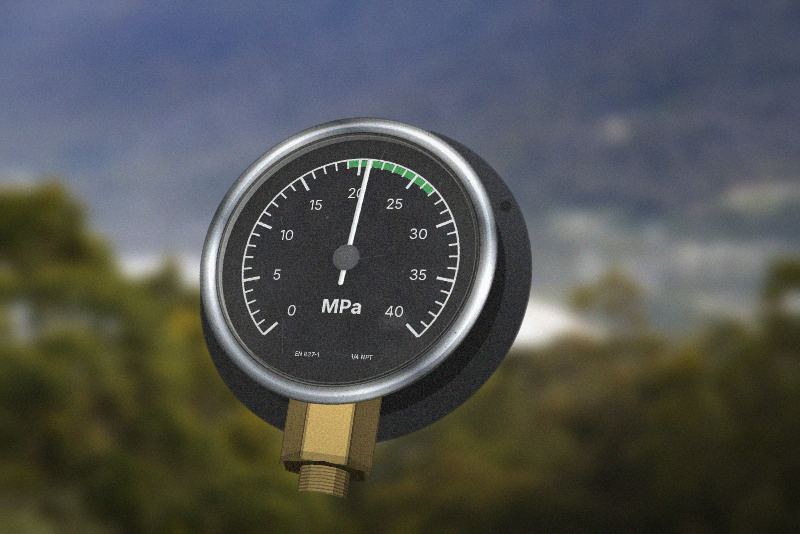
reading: 21 MPa
